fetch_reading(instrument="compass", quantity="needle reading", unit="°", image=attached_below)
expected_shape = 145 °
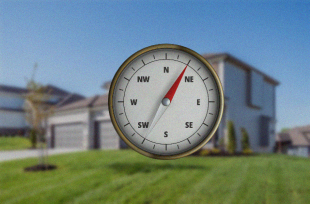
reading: 30 °
